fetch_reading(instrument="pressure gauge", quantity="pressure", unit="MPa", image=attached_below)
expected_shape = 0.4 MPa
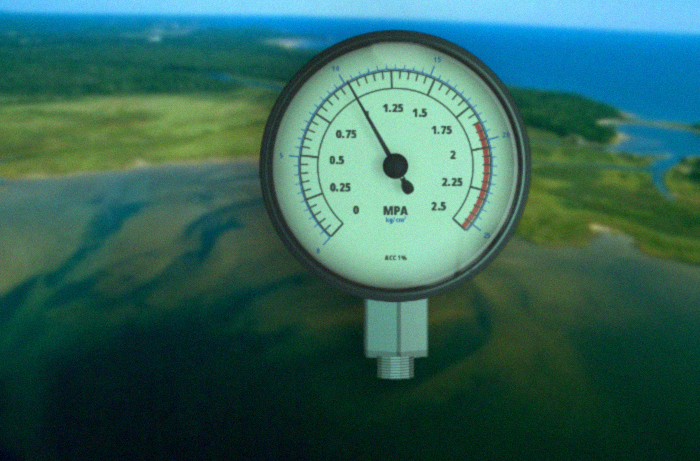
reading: 1 MPa
